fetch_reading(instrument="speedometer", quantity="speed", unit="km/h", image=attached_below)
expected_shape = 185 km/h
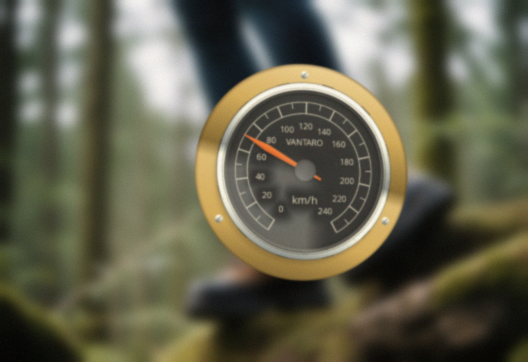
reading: 70 km/h
